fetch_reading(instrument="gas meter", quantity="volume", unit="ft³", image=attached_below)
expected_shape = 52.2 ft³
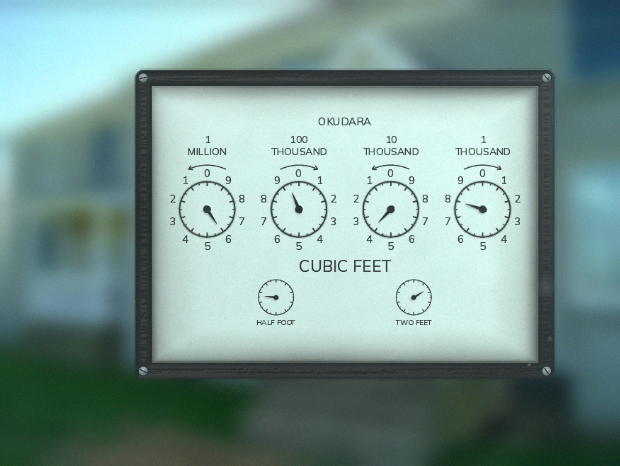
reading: 593800 ft³
